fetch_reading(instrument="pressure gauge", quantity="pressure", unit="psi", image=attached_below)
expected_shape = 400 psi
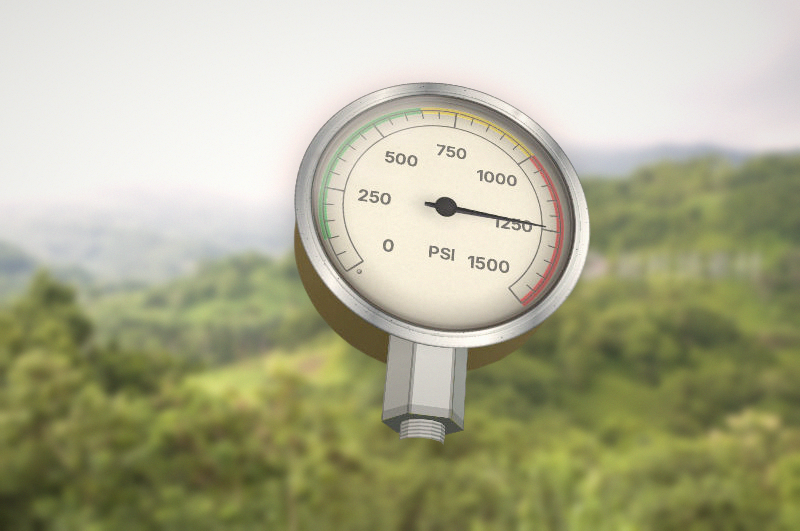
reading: 1250 psi
